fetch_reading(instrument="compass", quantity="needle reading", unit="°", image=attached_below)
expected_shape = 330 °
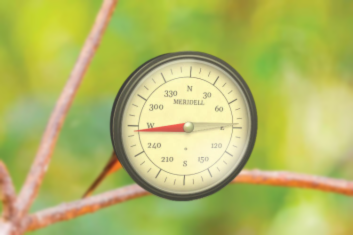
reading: 265 °
